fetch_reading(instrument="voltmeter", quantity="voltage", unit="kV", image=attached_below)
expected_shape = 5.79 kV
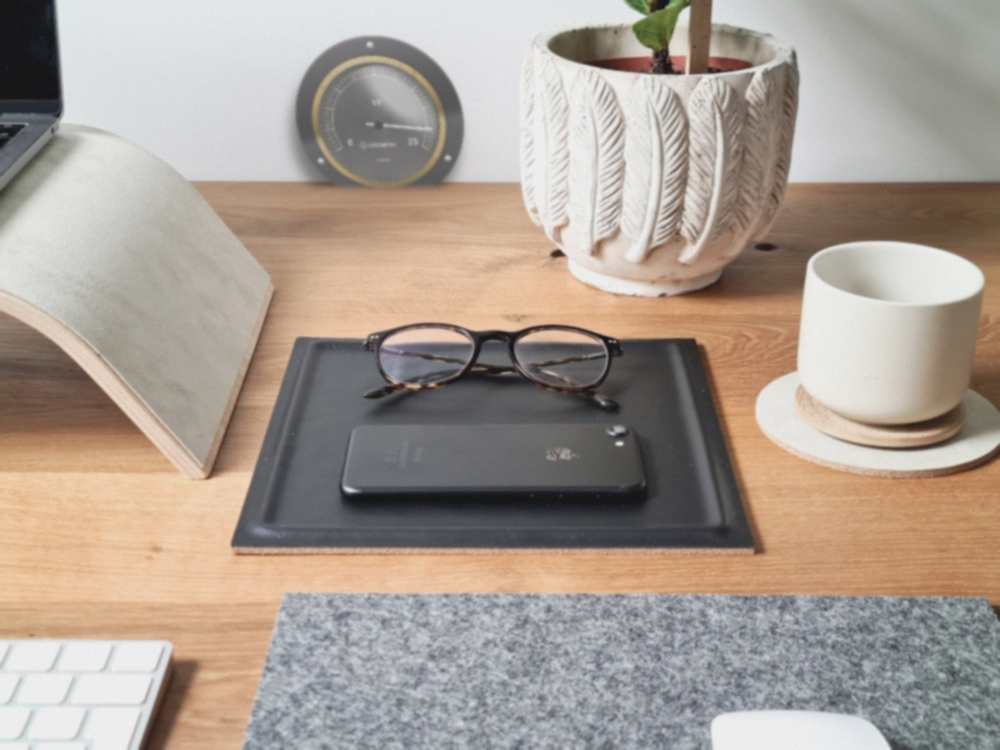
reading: 22.5 kV
